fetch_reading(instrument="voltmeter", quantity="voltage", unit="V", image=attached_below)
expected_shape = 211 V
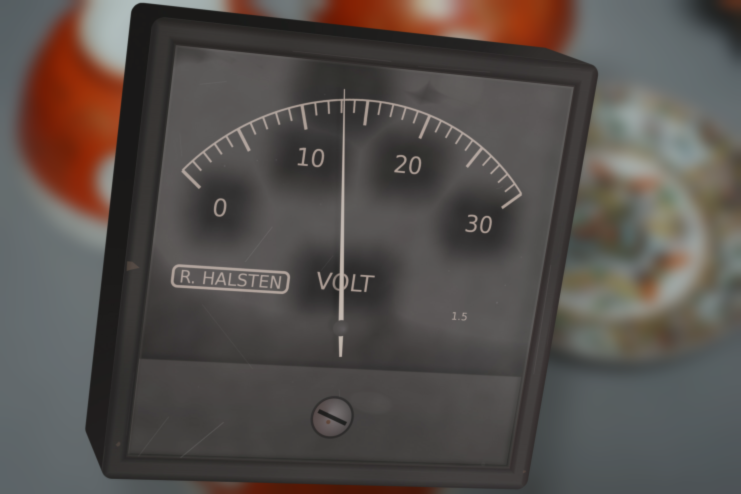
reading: 13 V
